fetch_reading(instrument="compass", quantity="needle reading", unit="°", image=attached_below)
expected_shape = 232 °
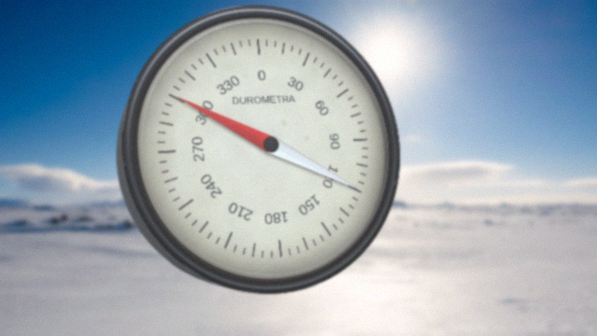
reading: 300 °
